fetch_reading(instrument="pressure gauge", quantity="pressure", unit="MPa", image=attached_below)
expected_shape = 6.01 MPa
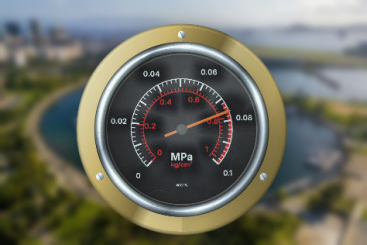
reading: 0.076 MPa
